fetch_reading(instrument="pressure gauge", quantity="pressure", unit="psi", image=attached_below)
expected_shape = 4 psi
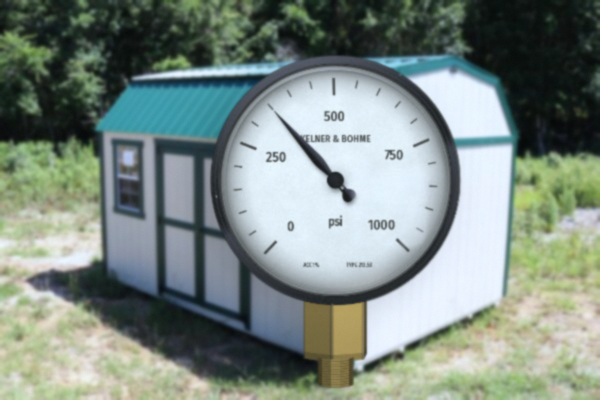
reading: 350 psi
